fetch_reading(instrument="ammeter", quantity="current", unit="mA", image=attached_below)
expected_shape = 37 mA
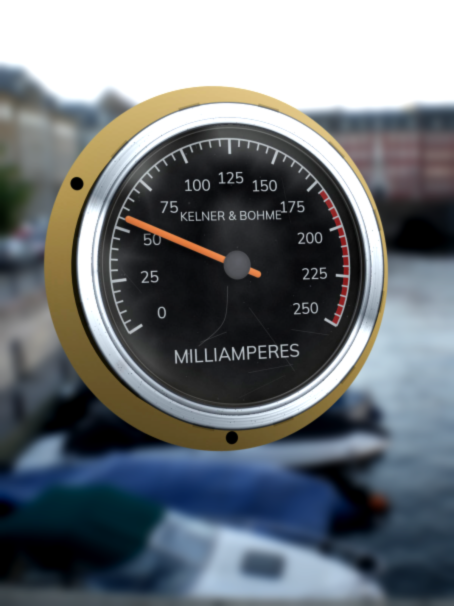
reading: 55 mA
